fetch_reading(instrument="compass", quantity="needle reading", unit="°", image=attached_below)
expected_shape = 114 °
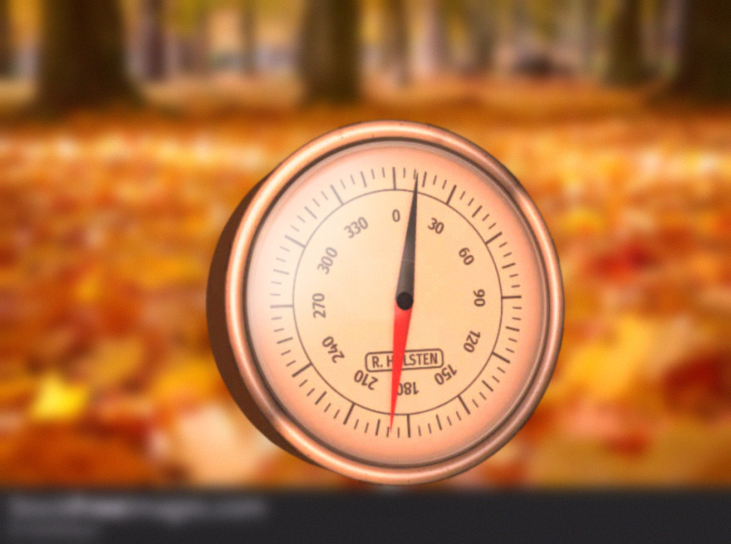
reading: 190 °
